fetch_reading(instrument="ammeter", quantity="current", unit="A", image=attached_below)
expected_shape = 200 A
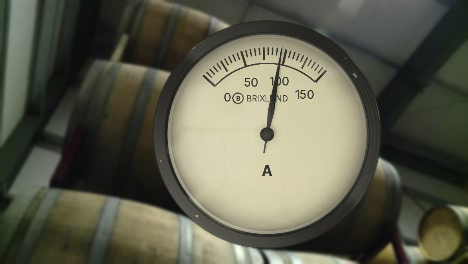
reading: 95 A
